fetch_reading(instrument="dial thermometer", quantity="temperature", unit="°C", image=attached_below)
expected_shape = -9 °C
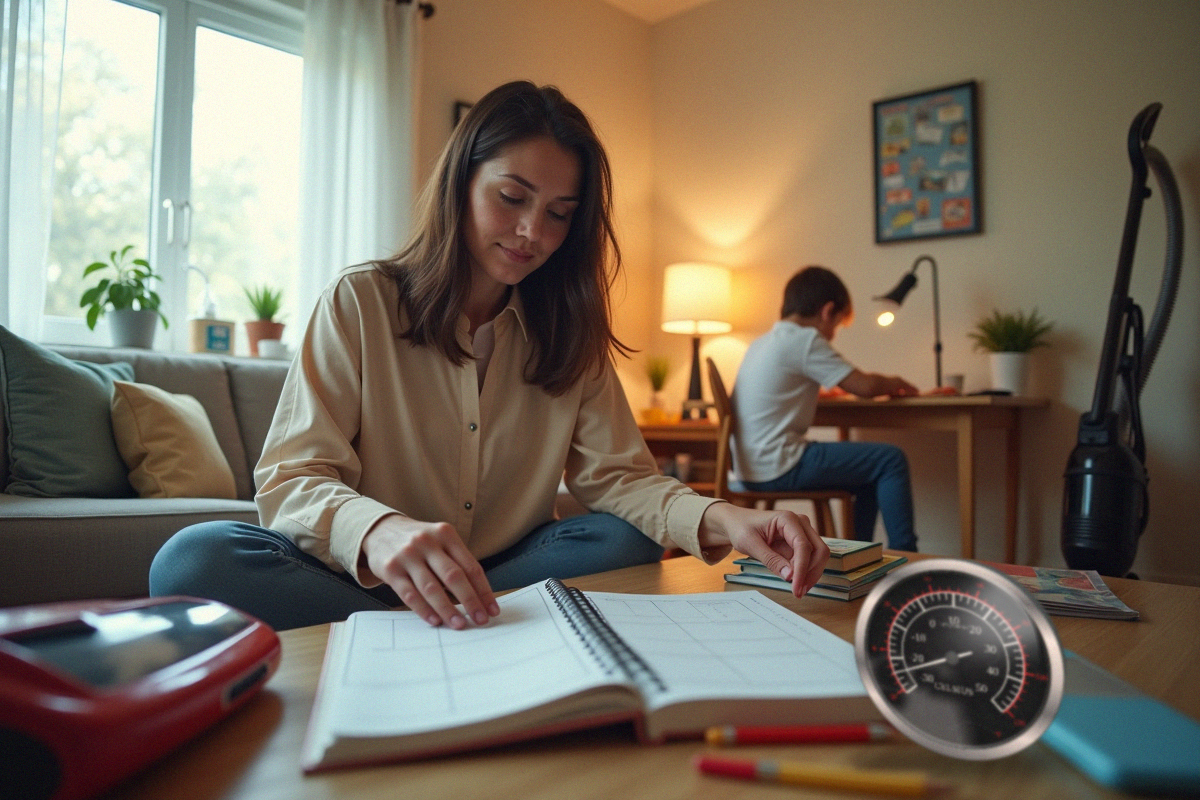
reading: -24 °C
